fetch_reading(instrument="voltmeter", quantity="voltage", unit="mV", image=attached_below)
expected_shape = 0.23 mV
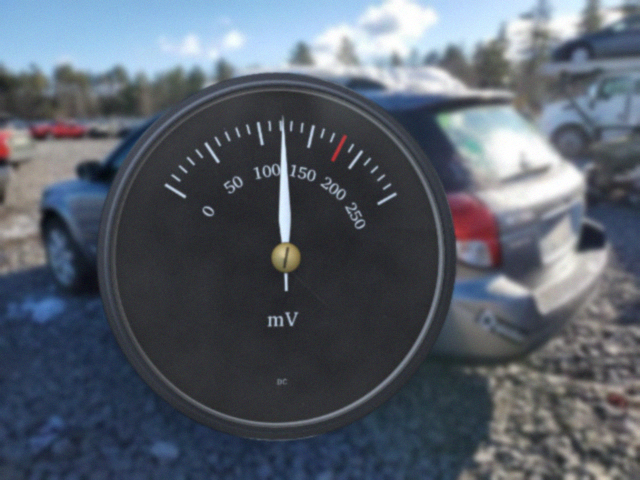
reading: 120 mV
